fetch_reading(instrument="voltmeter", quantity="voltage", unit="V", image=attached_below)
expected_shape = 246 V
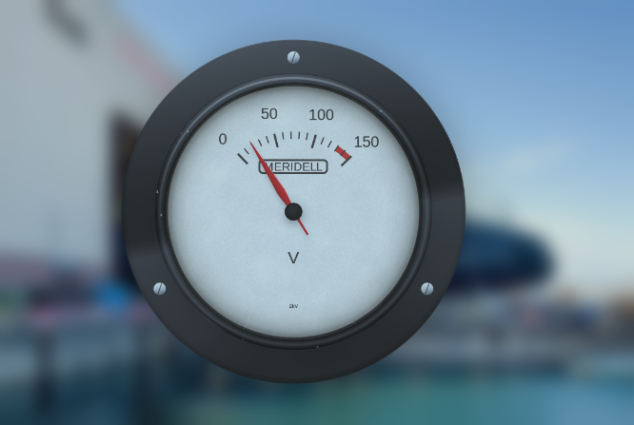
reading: 20 V
